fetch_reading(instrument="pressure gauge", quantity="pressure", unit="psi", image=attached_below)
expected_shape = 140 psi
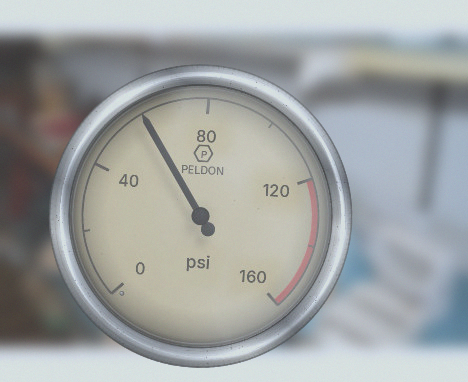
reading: 60 psi
